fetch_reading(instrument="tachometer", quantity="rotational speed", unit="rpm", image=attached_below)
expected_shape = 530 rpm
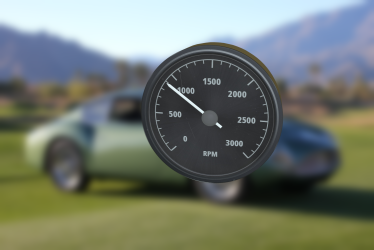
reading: 900 rpm
